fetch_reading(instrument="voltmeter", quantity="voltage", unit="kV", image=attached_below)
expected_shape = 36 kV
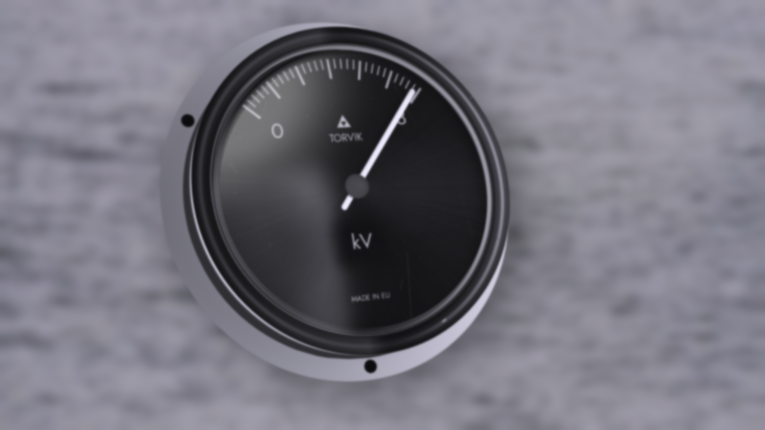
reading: 2.9 kV
